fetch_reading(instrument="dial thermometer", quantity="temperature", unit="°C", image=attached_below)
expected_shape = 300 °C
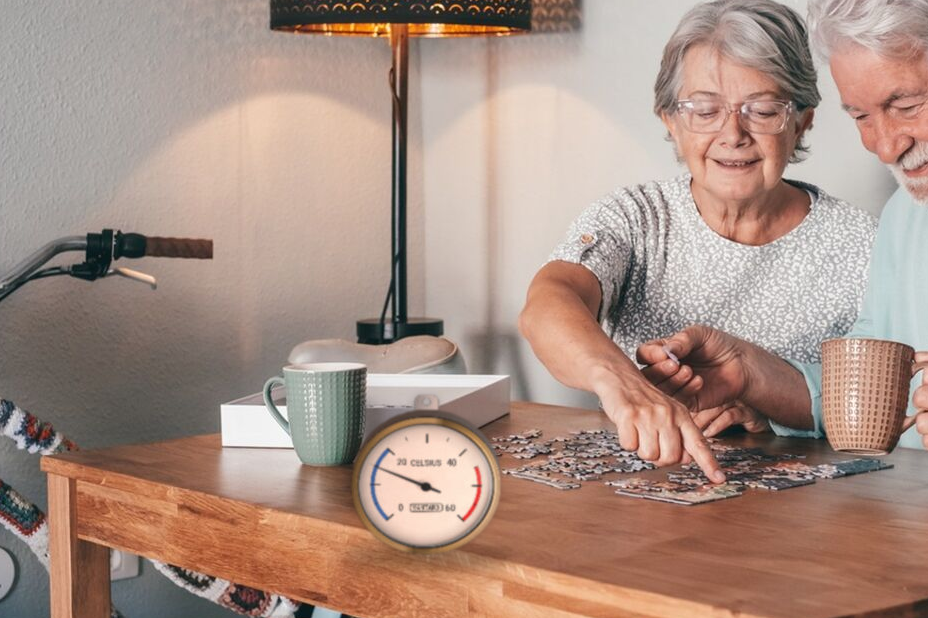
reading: 15 °C
